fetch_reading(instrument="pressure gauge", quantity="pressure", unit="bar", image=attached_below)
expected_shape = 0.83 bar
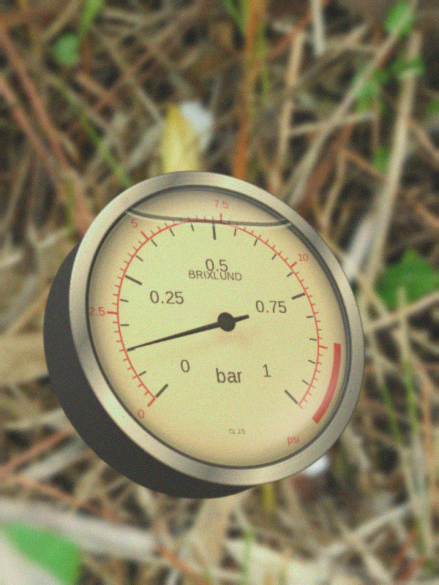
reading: 0.1 bar
